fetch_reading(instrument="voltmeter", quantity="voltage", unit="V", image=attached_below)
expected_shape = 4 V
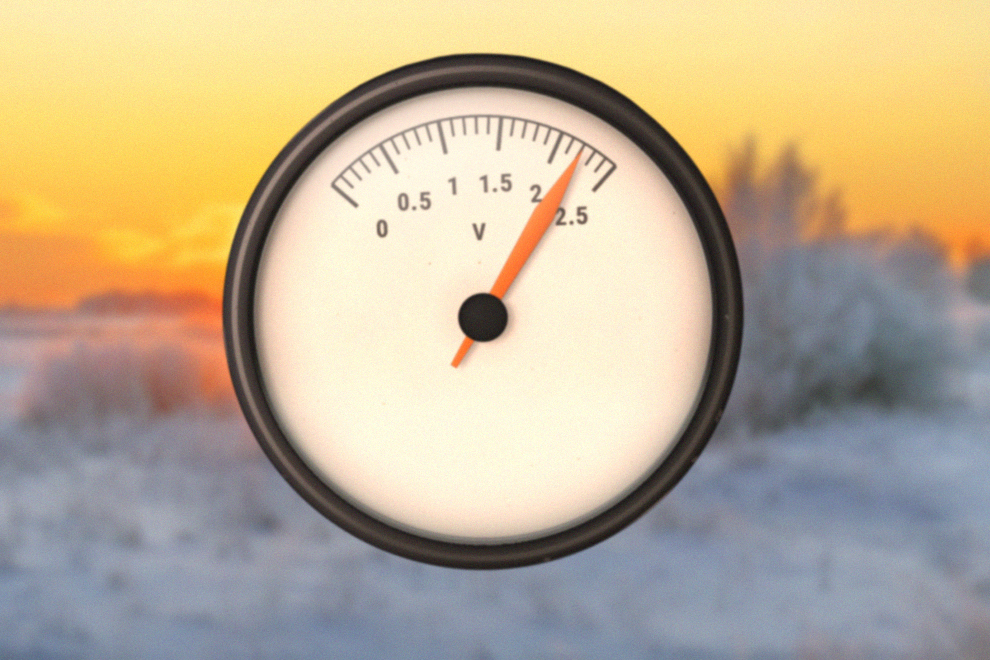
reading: 2.2 V
